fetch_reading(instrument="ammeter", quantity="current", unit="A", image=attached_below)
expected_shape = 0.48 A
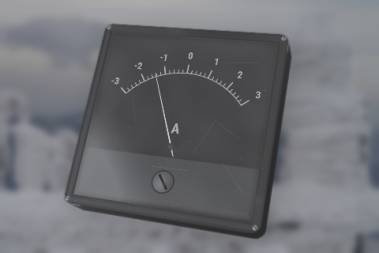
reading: -1.4 A
